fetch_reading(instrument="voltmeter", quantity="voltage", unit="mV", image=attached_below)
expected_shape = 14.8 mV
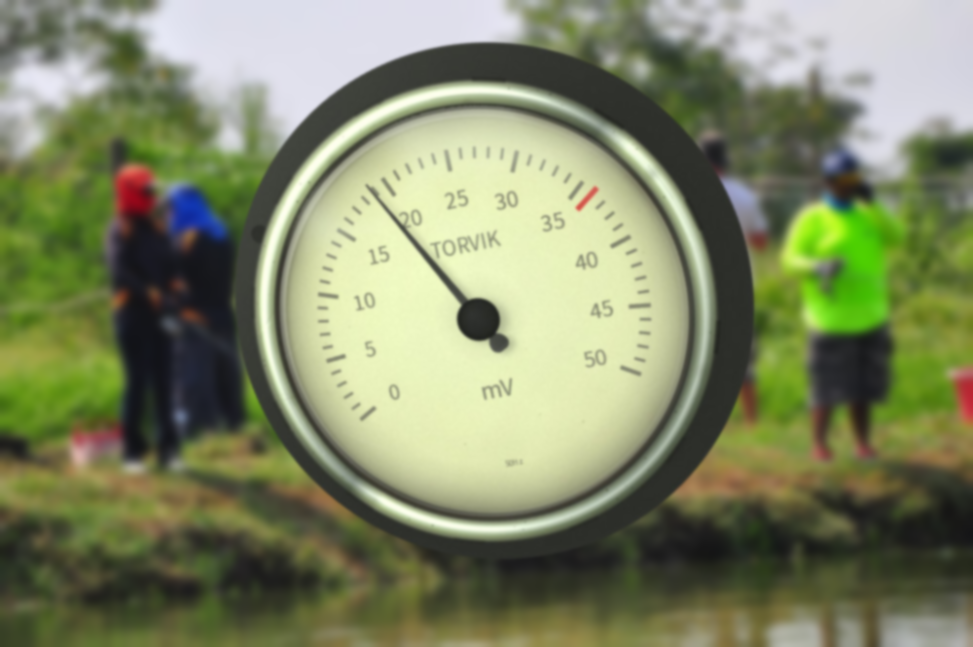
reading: 19 mV
